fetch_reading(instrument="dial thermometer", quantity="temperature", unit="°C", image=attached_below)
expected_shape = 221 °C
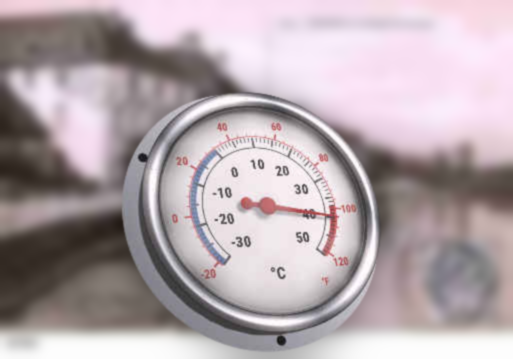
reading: 40 °C
